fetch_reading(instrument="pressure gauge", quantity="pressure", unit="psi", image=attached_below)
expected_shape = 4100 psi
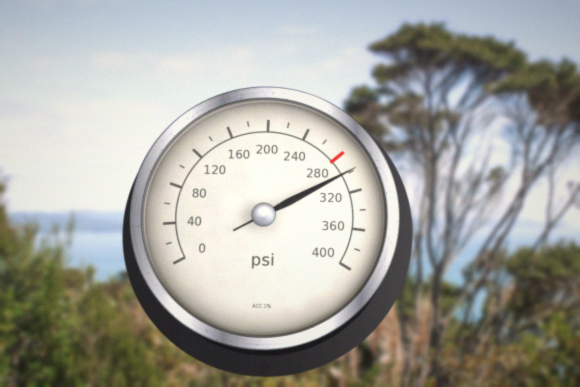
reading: 300 psi
